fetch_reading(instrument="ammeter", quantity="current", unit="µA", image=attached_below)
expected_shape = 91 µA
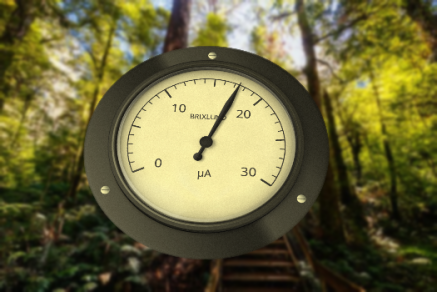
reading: 17.5 µA
